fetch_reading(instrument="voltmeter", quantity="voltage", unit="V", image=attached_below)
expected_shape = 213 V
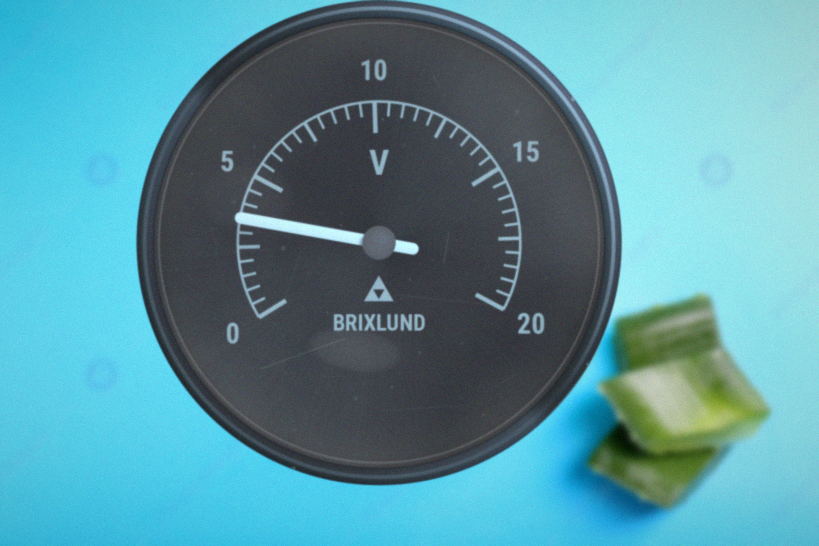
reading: 3.5 V
